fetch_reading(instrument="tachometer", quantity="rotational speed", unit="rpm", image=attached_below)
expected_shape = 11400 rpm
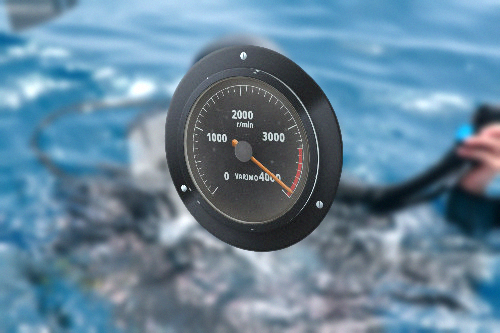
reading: 3900 rpm
